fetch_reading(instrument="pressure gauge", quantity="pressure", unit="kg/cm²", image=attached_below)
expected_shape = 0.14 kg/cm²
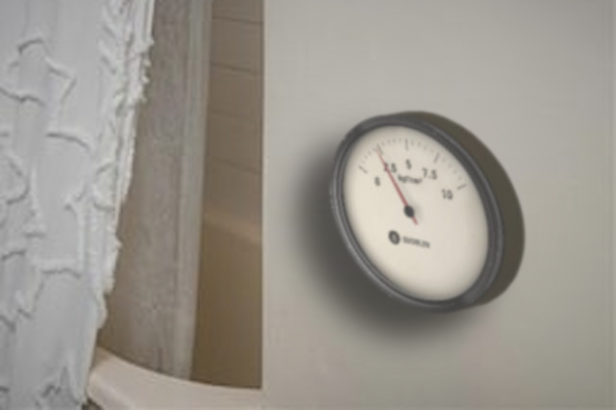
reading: 2.5 kg/cm²
